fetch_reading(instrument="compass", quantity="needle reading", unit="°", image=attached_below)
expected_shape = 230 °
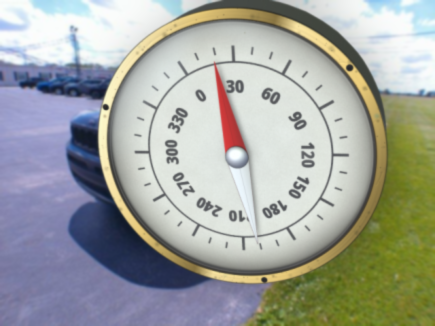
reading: 20 °
